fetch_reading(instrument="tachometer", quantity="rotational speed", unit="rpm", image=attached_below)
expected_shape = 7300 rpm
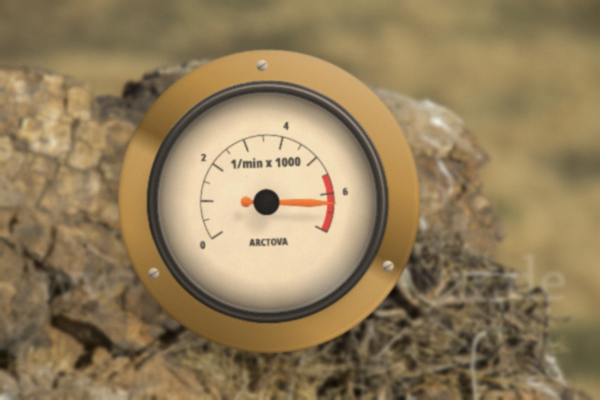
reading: 6250 rpm
